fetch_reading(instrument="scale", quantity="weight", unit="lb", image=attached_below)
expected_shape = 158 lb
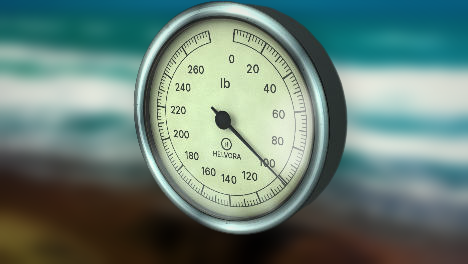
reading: 100 lb
